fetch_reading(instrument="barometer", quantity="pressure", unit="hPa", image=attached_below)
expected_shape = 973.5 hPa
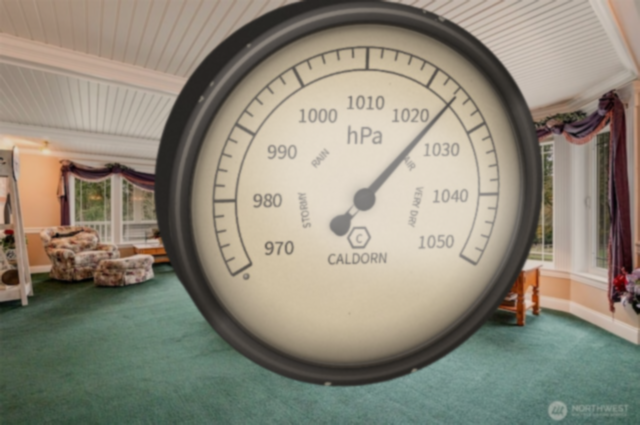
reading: 1024 hPa
